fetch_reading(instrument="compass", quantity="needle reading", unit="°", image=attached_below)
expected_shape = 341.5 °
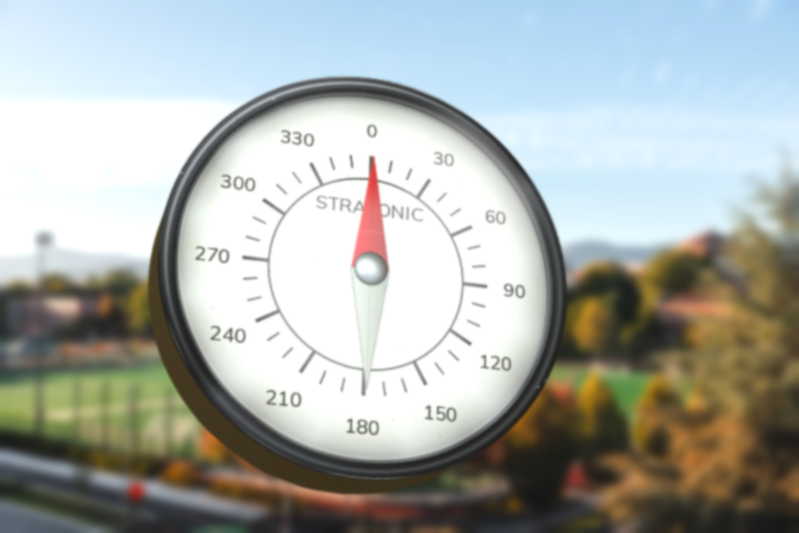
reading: 0 °
